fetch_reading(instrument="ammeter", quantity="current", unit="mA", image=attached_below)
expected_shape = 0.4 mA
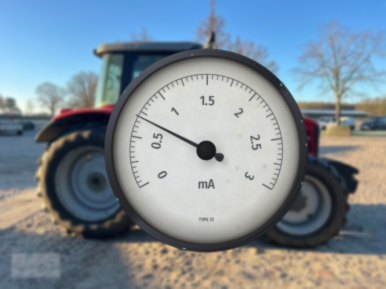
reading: 0.7 mA
